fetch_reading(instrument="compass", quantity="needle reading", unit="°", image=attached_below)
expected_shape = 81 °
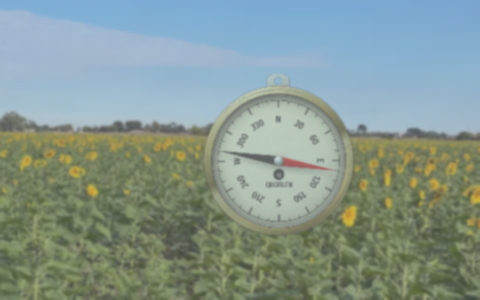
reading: 100 °
